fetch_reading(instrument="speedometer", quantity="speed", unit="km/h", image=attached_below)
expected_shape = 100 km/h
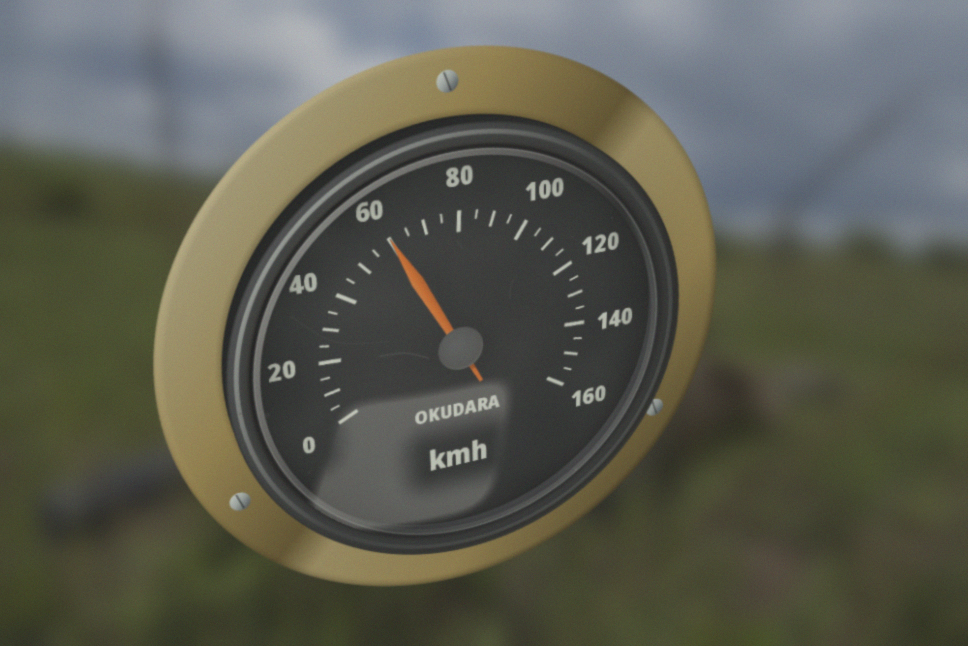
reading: 60 km/h
